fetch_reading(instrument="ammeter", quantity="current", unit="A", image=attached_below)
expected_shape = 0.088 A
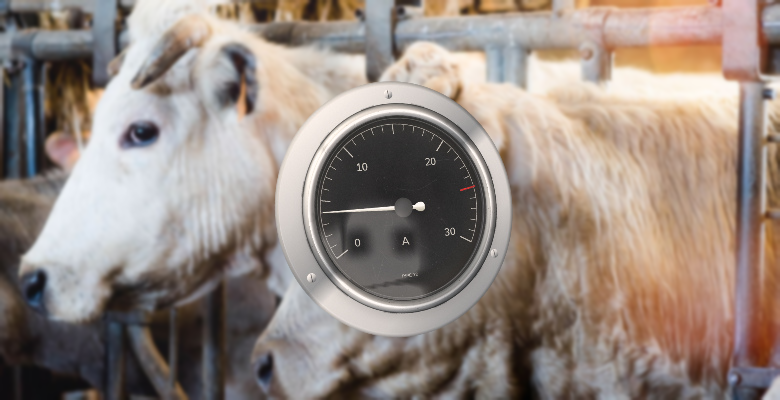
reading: 4 A
